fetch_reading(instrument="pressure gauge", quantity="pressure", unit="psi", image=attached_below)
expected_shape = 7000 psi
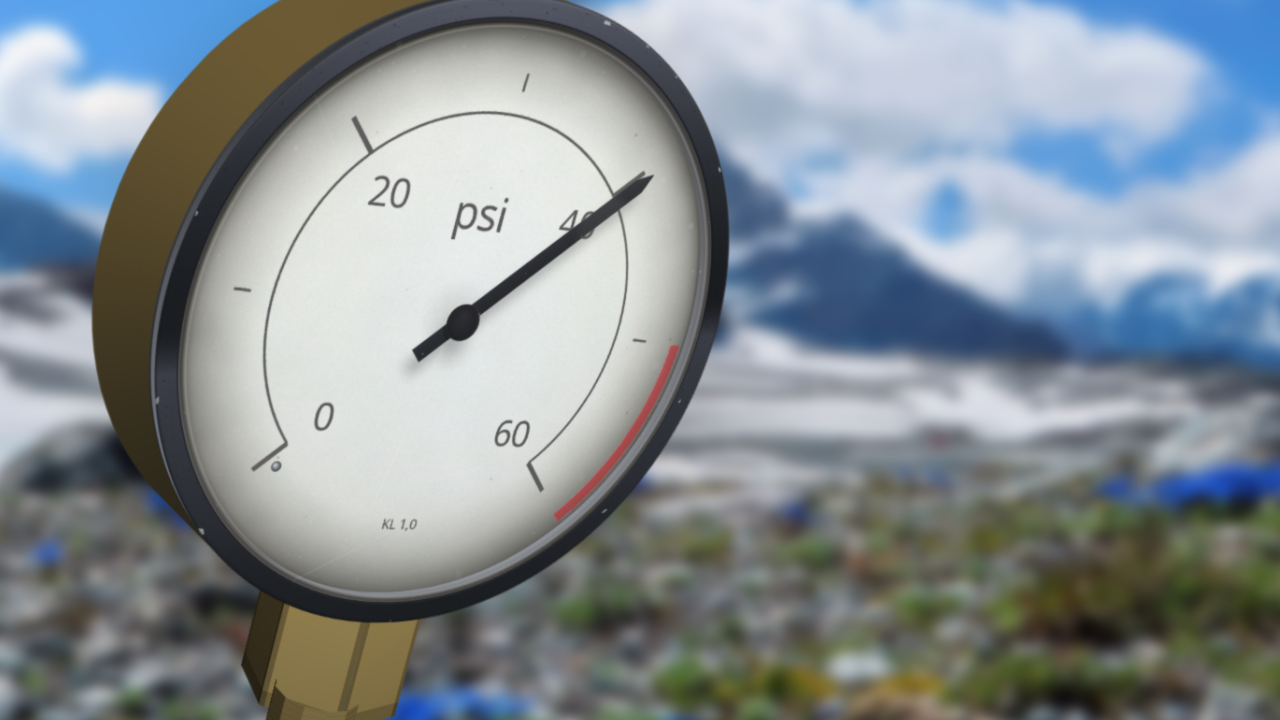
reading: 40 psi
